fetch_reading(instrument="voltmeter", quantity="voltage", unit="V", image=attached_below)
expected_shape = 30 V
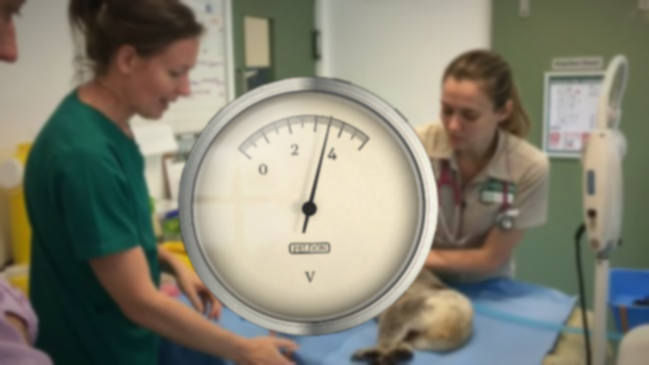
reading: 3.5 V
